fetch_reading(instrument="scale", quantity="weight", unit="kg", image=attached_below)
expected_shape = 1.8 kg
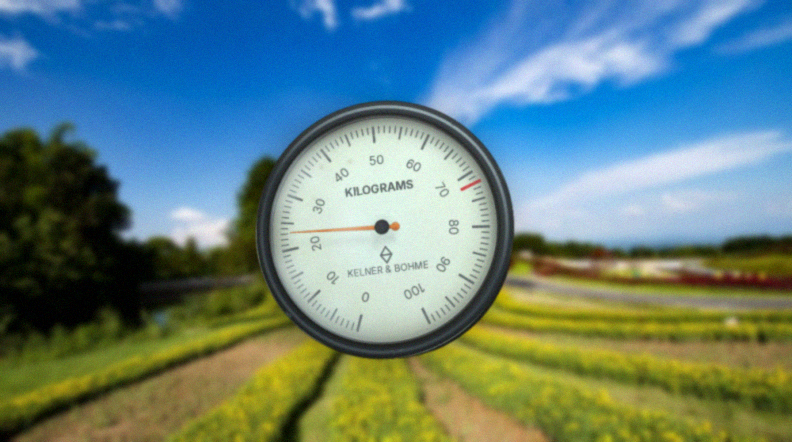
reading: 23 kg
